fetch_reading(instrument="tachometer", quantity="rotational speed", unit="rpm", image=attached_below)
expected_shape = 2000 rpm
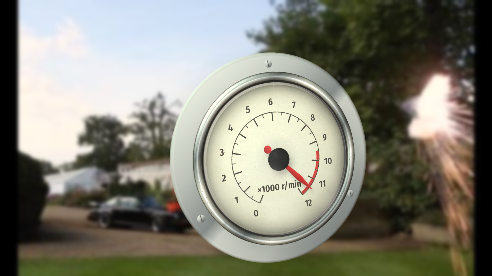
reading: 11500 rpm
